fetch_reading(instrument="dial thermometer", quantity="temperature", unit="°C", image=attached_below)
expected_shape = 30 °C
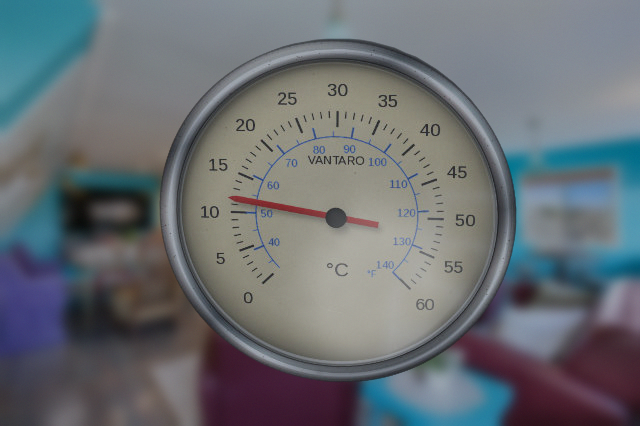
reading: 12 °C
